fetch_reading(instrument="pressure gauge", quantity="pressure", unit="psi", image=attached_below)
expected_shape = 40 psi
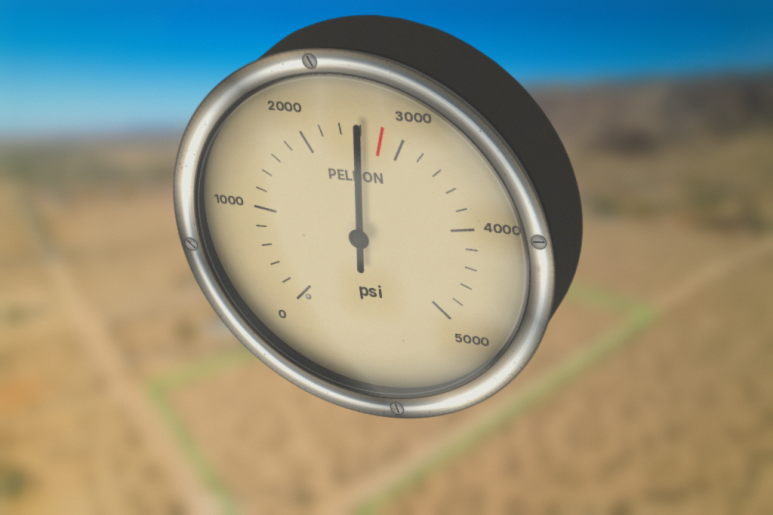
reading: 2600 psi
